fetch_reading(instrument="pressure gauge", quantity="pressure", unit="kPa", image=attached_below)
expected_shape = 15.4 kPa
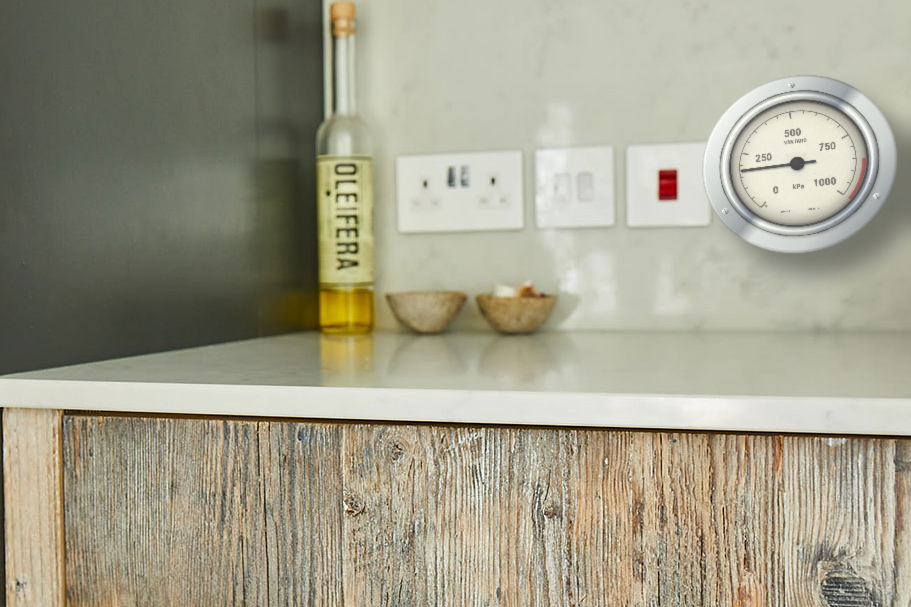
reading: 175 kPa
